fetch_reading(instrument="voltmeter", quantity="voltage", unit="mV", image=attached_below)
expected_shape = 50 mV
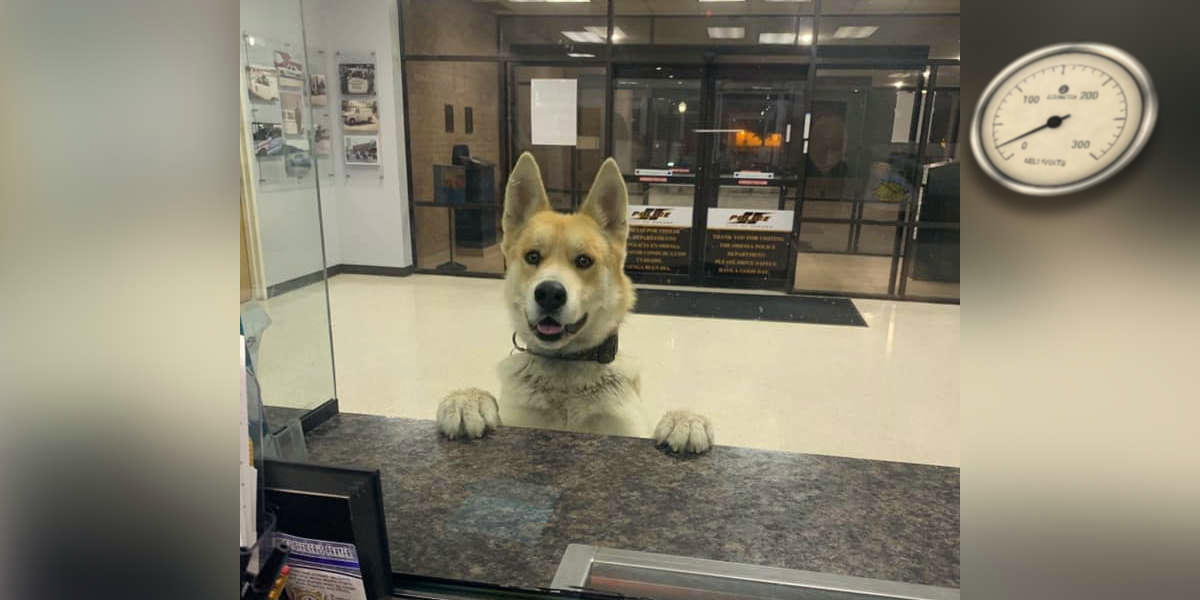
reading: 20 mV
